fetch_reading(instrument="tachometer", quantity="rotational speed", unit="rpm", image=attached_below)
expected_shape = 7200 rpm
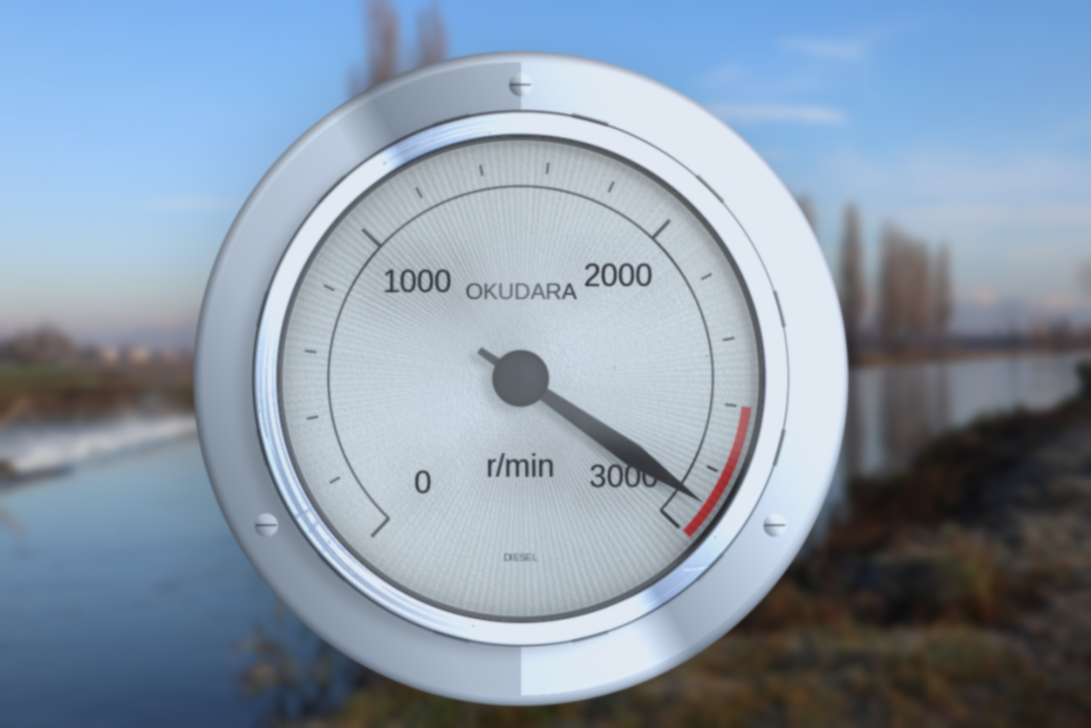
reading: 2900 rpm
